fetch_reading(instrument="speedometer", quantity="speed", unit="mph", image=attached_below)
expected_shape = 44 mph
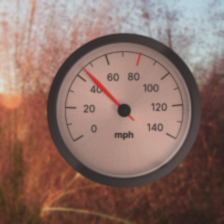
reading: 45 mph
